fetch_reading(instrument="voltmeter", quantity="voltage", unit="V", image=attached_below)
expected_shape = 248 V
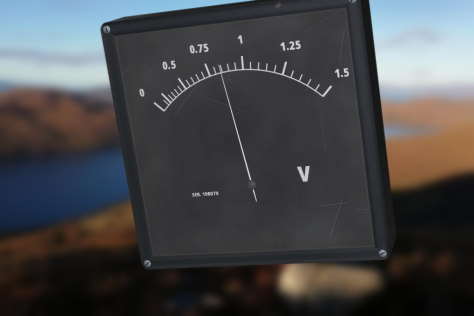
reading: 0.85 V
